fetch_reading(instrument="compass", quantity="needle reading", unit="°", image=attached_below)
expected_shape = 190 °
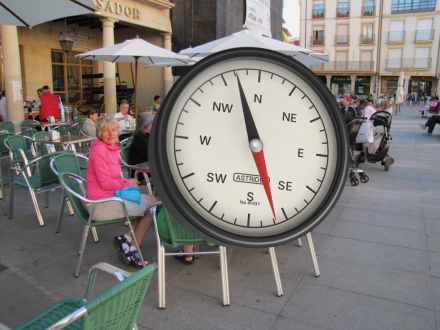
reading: 160 °
